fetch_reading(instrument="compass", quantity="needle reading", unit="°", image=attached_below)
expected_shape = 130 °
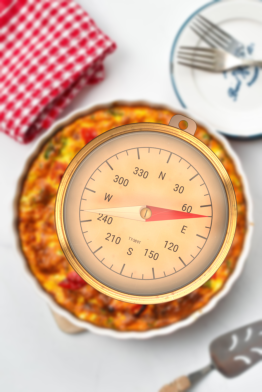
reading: 70 °
